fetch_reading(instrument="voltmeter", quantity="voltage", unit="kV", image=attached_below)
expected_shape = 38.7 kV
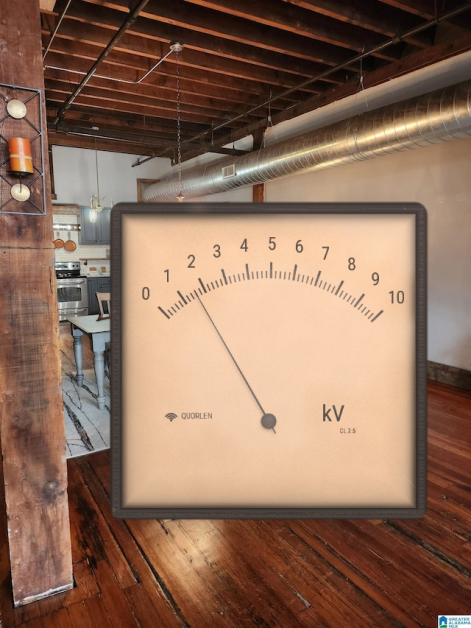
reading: 1.6 kV
